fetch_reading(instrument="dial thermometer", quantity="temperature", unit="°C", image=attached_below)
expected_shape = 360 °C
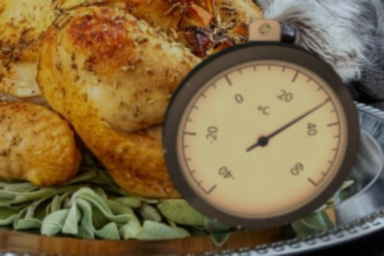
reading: 32 °C
